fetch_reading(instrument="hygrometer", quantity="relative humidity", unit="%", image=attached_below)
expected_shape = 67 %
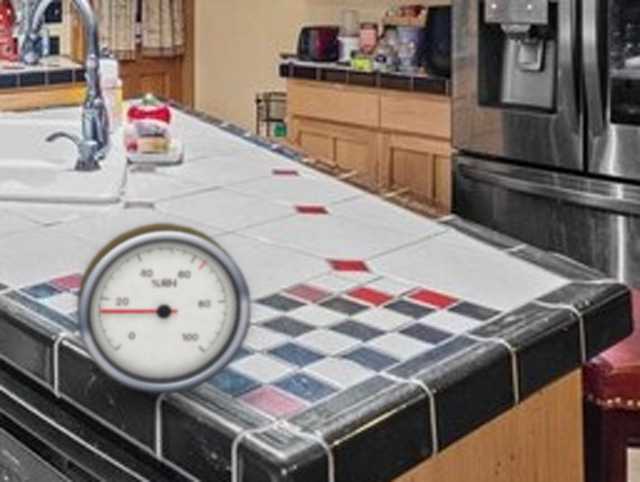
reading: 16 %
